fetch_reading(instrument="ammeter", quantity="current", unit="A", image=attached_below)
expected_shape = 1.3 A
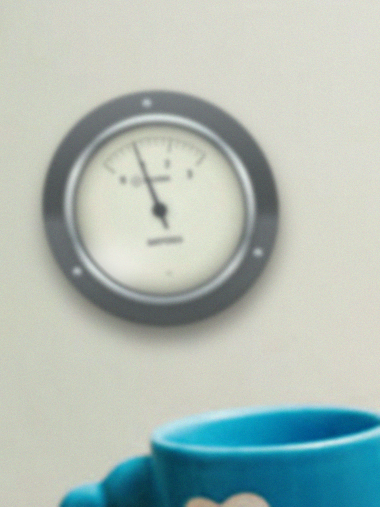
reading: 1 A
